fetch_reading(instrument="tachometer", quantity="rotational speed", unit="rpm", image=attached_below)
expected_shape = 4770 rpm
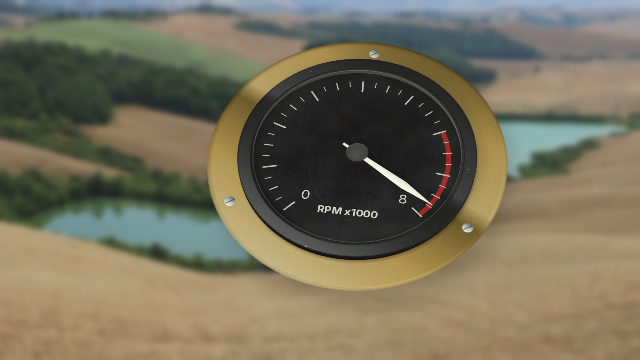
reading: 7750 rpm
